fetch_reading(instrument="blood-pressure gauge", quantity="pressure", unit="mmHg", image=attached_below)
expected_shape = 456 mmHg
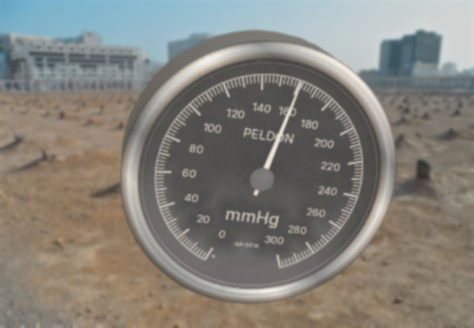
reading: 160 mmHg
